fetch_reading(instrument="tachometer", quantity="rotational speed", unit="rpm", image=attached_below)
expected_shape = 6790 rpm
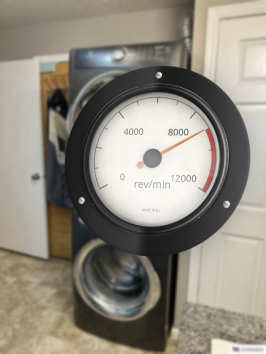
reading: 9000 rpm
